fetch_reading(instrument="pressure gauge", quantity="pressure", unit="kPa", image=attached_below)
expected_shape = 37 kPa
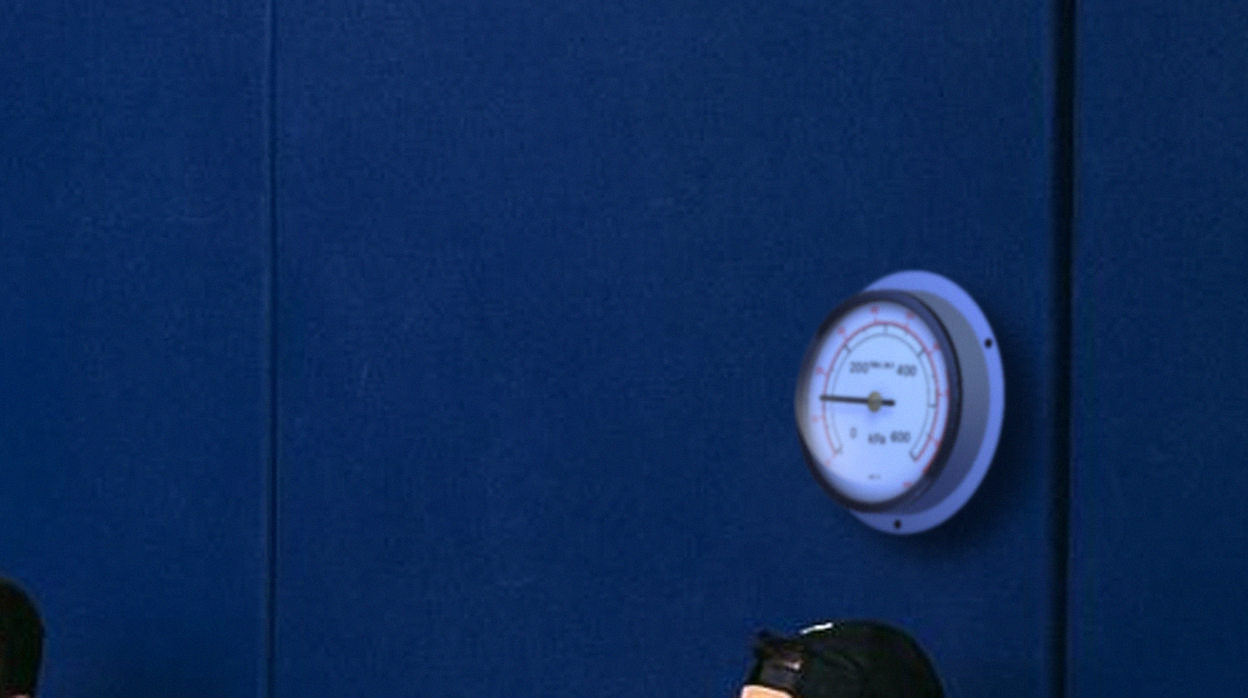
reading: 100 kPa
